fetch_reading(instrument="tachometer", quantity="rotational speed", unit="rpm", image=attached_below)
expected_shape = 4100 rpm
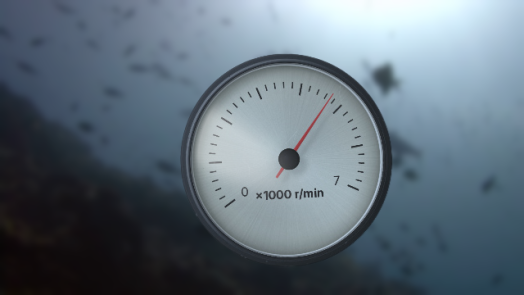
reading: 4700 rpm
